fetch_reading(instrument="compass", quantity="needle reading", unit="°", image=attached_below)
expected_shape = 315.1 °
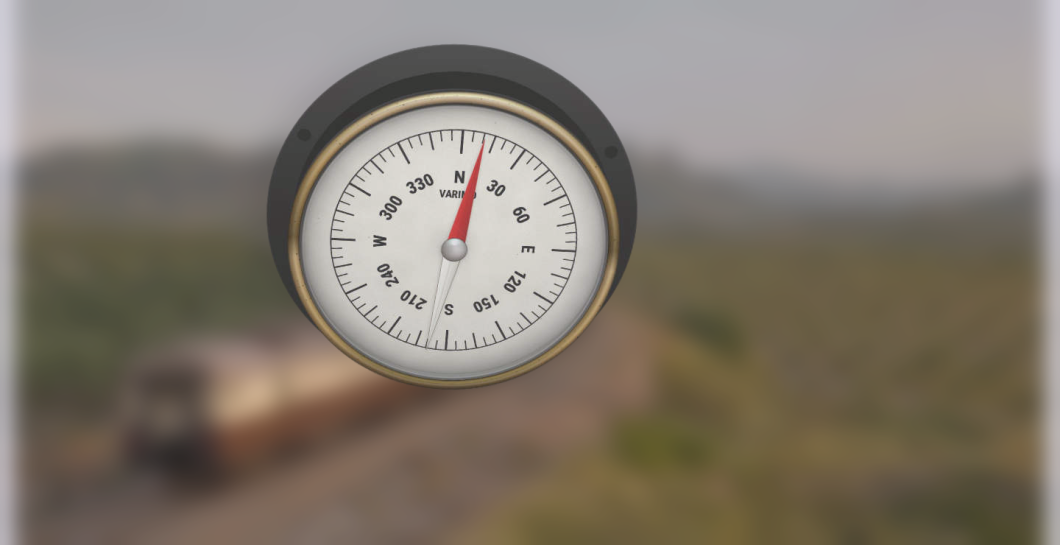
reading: 10 °
